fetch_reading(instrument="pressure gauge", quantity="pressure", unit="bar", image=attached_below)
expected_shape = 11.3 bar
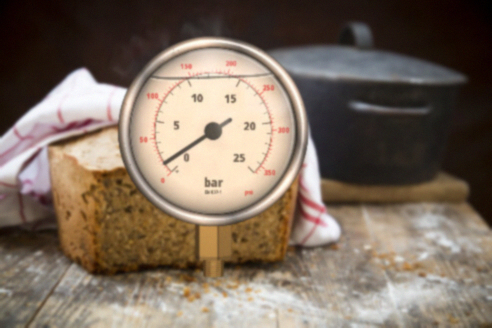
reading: 1 bar
